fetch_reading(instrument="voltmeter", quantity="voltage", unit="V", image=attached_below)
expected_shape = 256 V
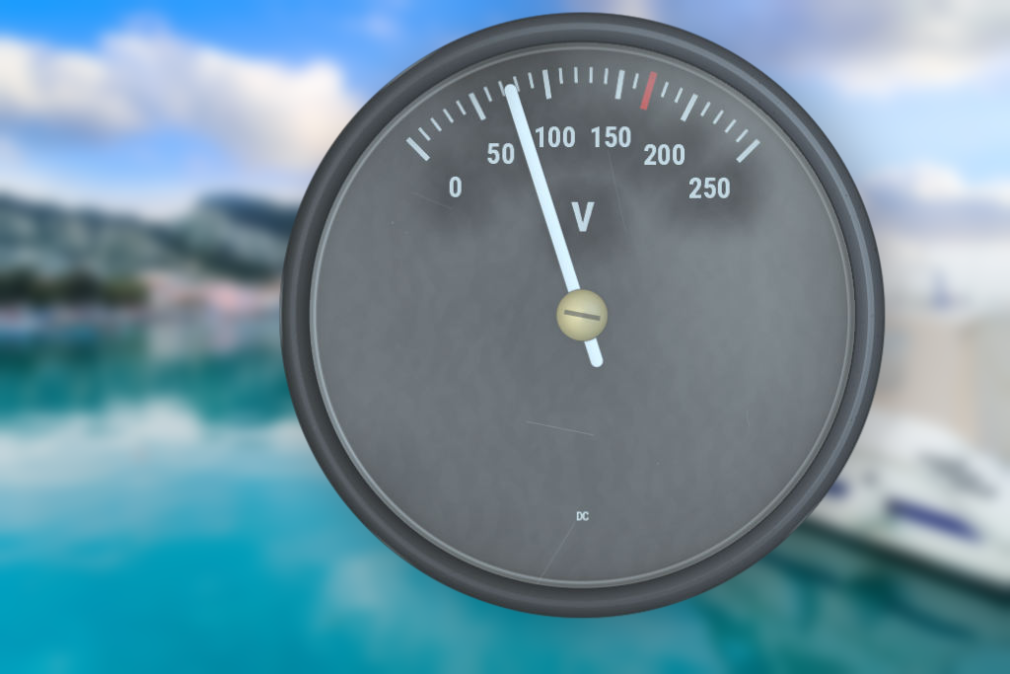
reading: 75 V
